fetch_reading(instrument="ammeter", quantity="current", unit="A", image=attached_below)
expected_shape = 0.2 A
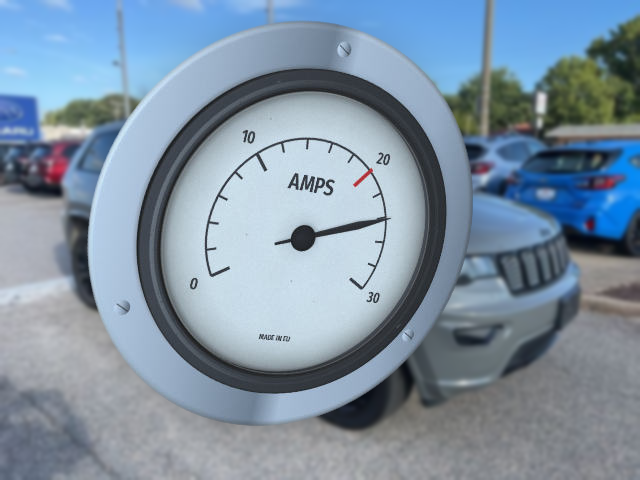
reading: 24 A
